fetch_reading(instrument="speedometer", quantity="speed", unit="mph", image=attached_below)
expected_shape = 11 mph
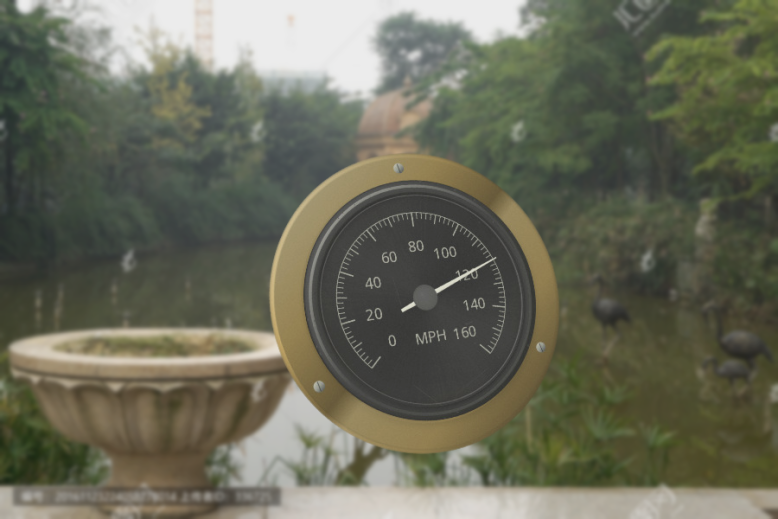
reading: 120 mph
